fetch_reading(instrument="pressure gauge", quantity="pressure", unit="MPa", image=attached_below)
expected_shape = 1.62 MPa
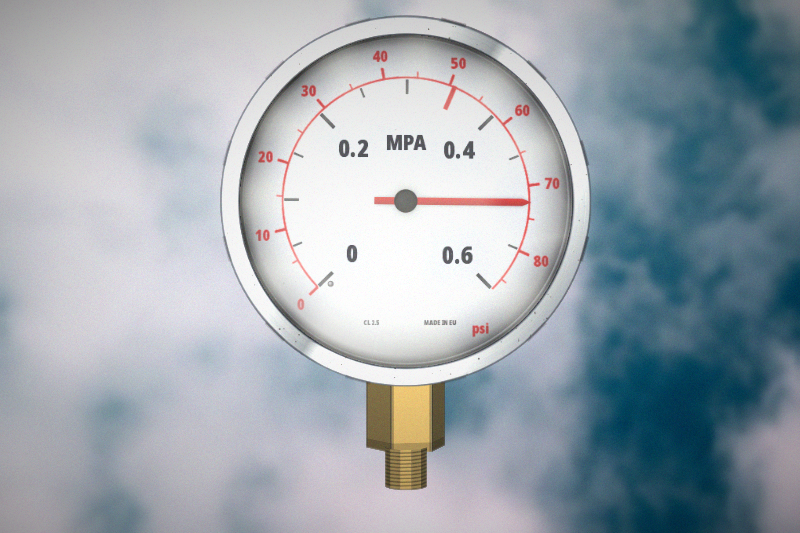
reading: 0.5 MPa
